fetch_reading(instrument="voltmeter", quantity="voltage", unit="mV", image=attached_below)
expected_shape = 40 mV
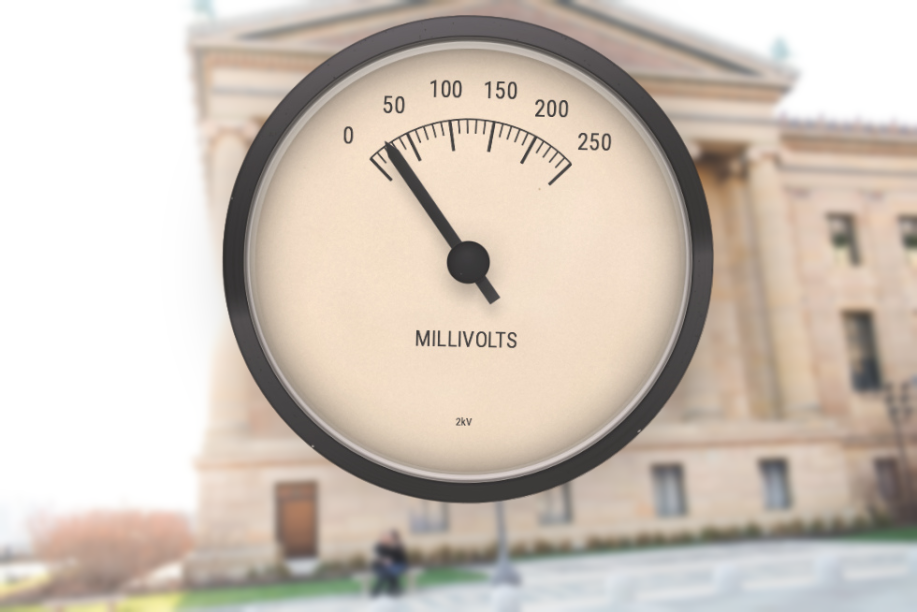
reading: 25 mV
